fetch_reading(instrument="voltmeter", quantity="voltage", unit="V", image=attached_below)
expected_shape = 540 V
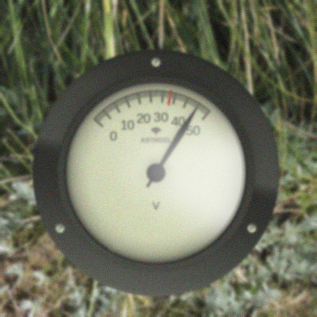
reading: 45 V
